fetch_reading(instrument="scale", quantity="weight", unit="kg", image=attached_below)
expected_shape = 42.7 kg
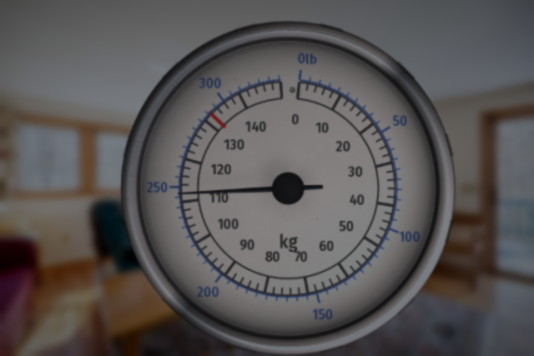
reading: 112 kg
